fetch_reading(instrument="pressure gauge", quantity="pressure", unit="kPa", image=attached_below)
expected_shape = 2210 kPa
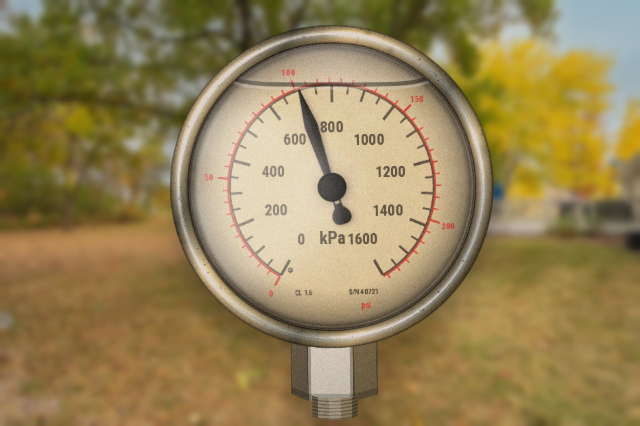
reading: 700 kPa
